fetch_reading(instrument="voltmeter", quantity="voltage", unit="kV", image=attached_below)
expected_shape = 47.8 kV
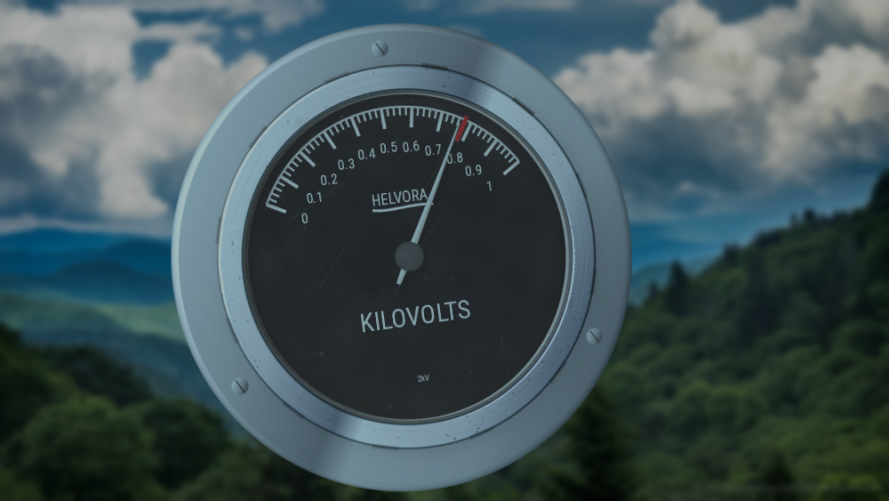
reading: 0.76 kV
